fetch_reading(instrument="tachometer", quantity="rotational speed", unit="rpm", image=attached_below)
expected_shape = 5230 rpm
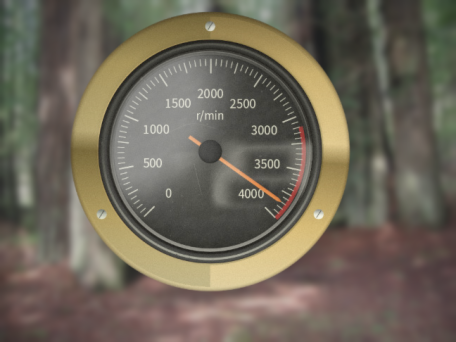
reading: 3850 rpm
